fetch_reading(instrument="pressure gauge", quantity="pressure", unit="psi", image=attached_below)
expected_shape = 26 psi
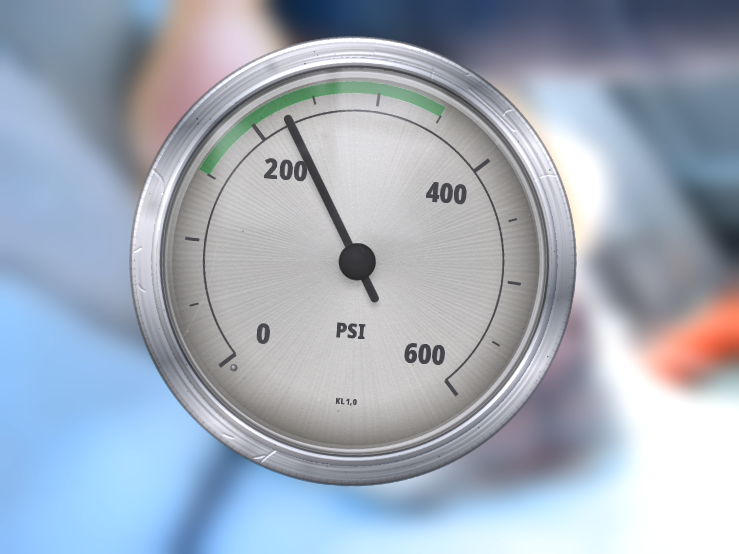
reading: 225 psi
